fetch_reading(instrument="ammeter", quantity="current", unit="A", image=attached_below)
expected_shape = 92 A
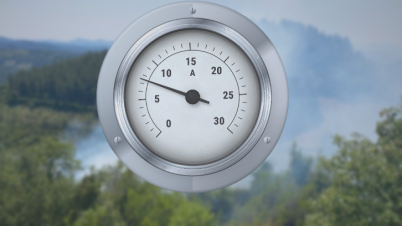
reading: 7.5 A
